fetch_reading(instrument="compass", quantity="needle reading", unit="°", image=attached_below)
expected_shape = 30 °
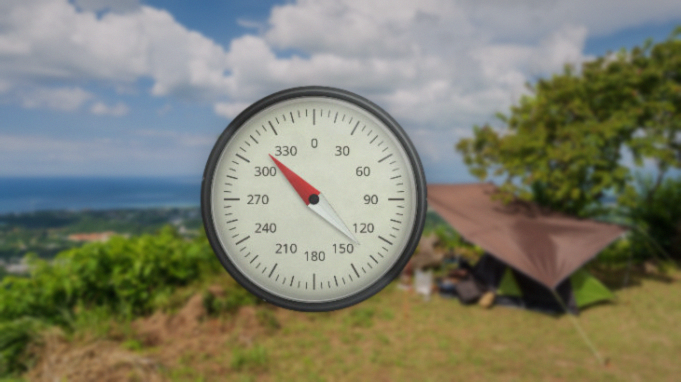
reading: 315 °
